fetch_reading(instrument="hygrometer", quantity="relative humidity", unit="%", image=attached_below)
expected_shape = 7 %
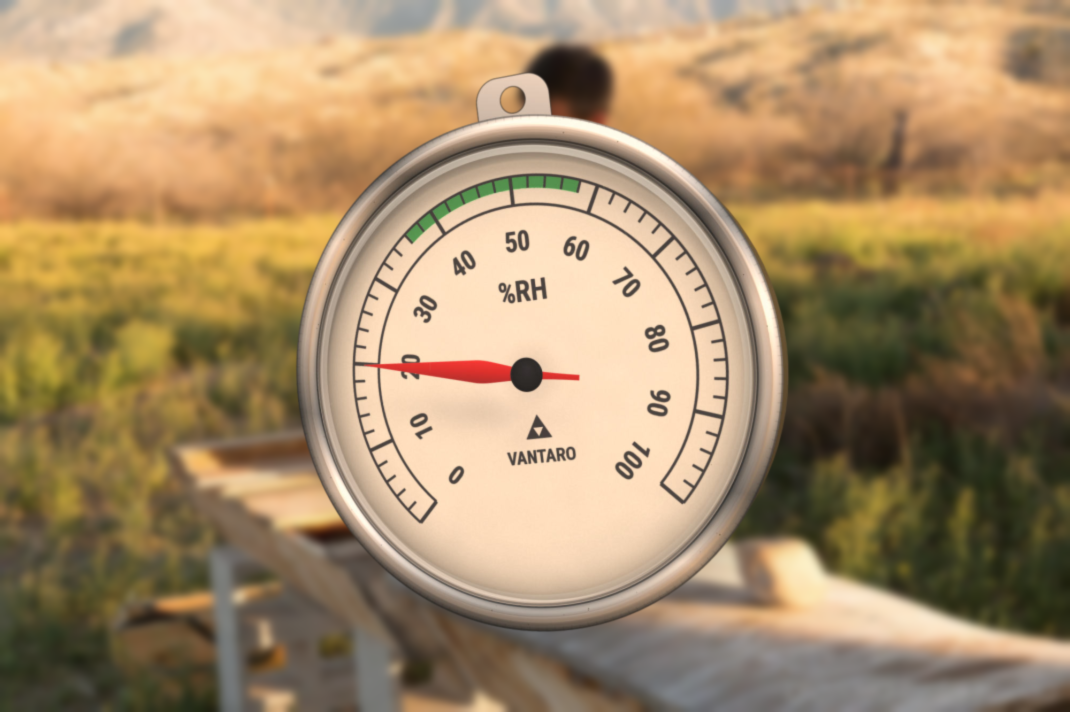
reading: 20 %
